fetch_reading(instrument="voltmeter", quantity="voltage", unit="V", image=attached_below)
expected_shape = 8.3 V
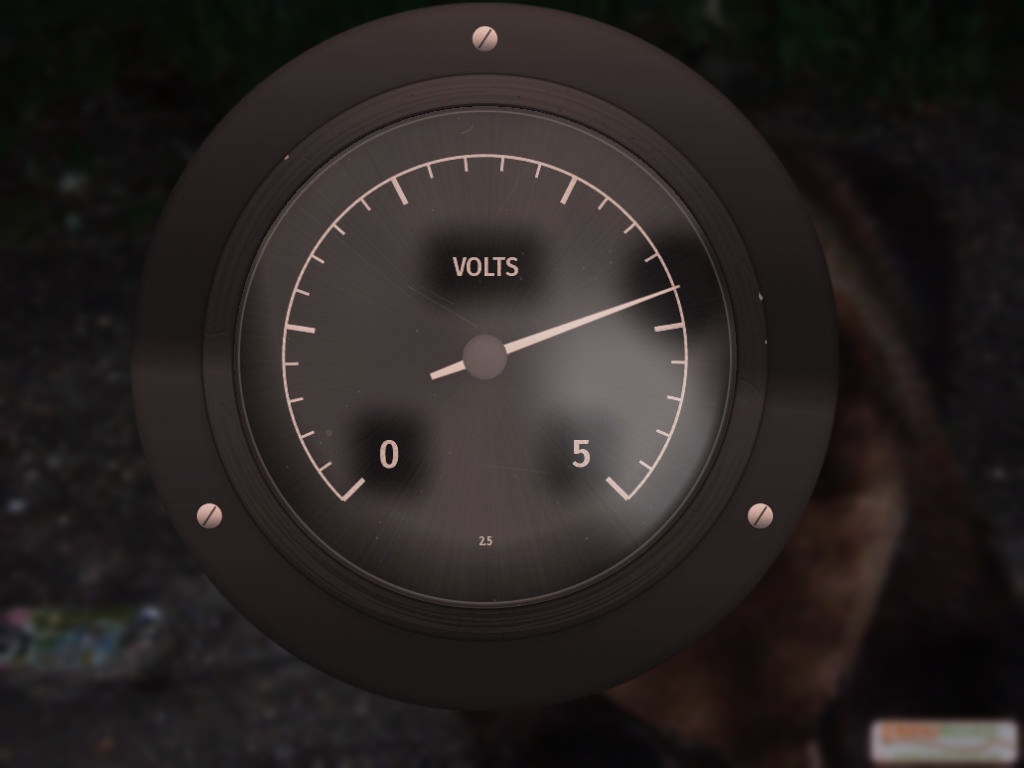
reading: 3.8 V
